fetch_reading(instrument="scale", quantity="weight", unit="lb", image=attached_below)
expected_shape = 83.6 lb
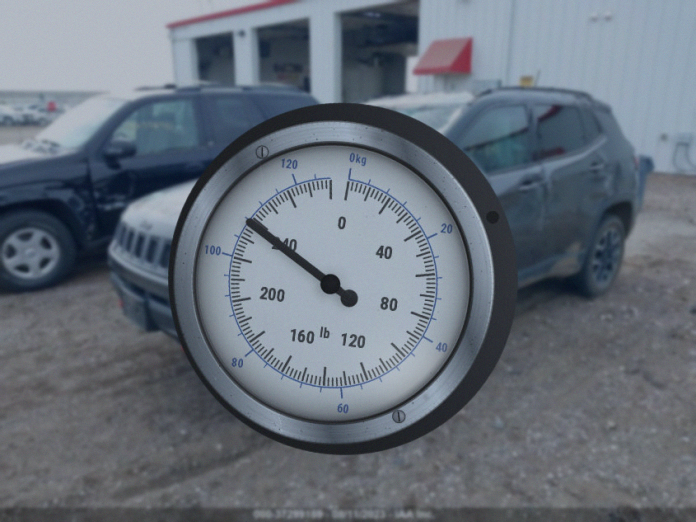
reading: 238 lb
